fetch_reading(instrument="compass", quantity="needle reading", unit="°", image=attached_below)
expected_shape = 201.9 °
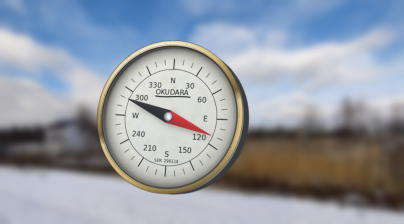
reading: 110 °
